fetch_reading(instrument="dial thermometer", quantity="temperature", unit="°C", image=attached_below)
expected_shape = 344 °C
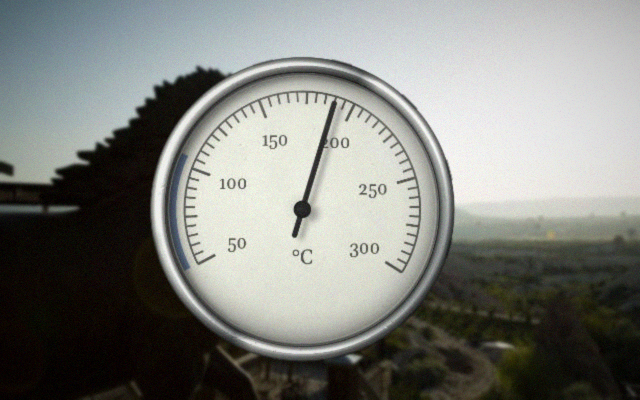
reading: 190 °C
